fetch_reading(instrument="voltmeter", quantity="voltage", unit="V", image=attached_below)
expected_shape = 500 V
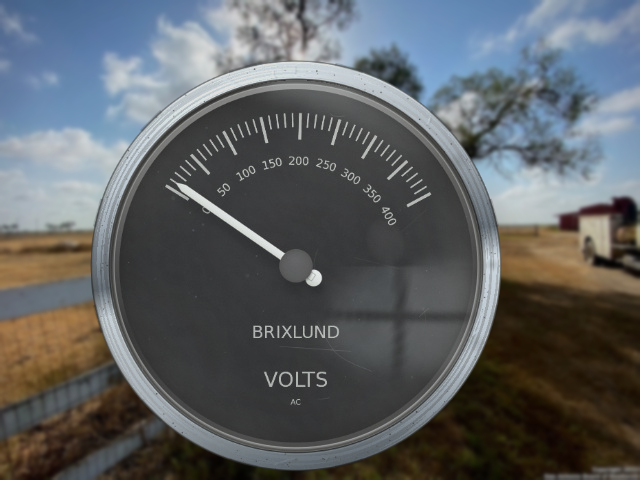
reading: 10 V
